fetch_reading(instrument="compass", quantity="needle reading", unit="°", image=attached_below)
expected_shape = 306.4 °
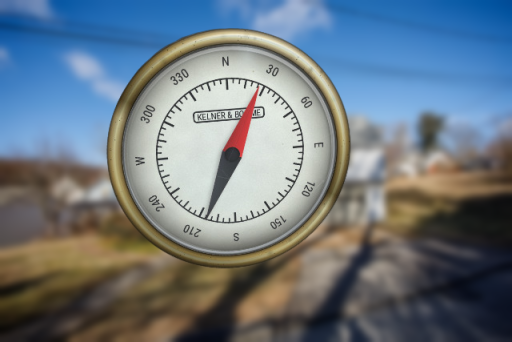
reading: 25 °
